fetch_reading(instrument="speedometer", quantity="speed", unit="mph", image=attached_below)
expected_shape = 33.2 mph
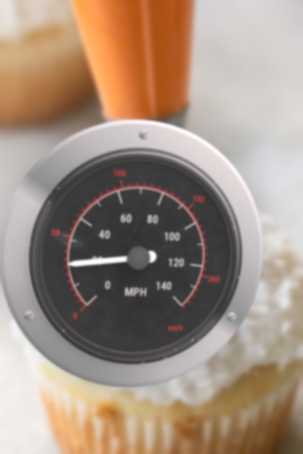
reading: 20 mph
